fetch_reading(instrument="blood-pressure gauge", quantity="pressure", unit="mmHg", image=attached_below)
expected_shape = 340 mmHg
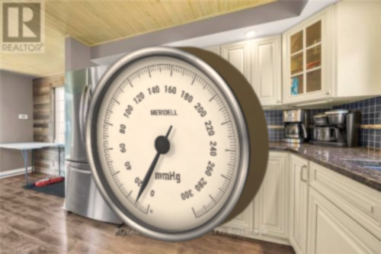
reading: 10 mmHg
